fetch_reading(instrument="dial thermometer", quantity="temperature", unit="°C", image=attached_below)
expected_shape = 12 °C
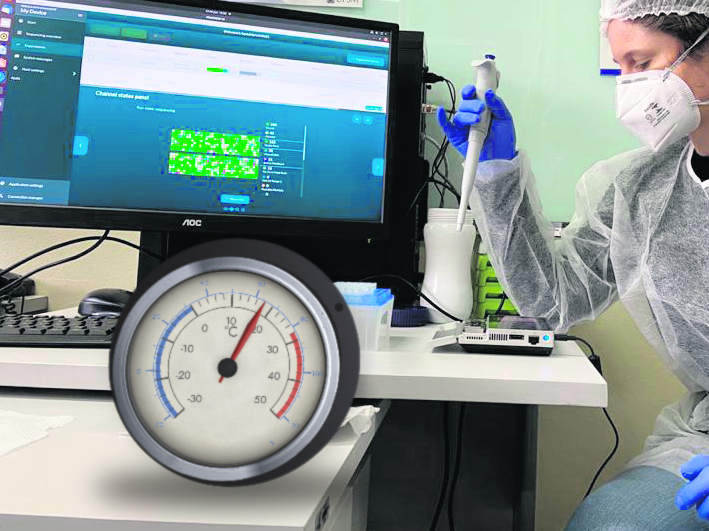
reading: 18 °C
